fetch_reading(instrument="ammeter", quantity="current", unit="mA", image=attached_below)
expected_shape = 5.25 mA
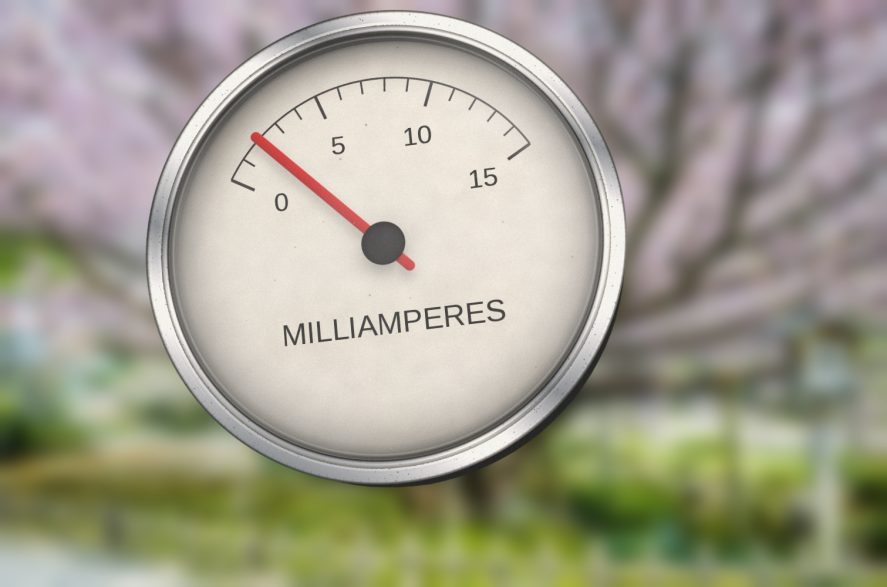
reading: 2 mA
